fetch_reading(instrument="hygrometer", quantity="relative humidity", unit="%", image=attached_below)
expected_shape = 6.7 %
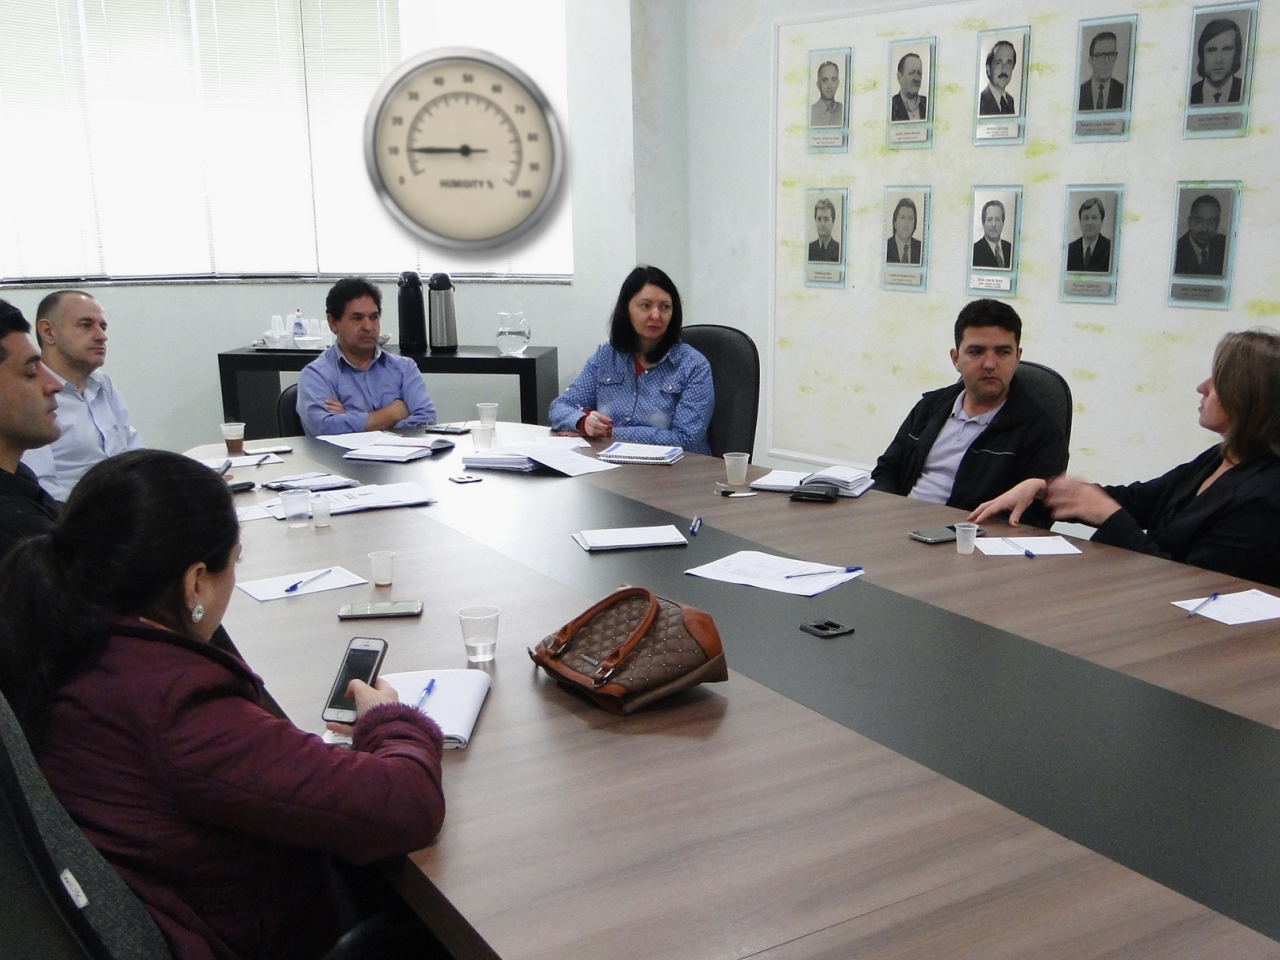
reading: 10 %
